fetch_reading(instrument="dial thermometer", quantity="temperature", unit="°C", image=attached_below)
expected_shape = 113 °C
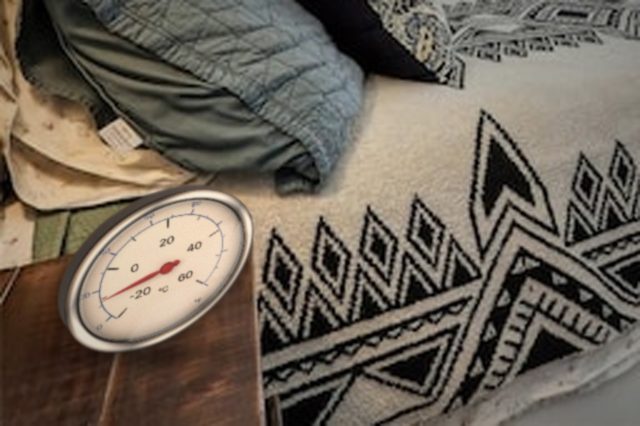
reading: -10 °C
